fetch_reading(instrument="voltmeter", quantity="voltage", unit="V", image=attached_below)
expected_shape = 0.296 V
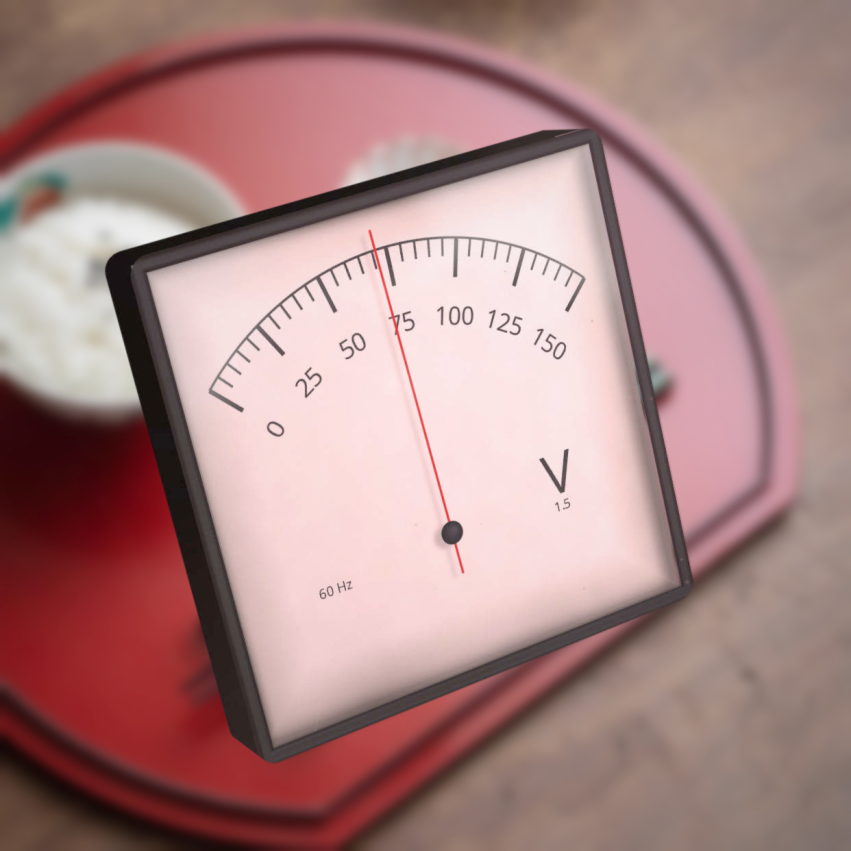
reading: 70 V
